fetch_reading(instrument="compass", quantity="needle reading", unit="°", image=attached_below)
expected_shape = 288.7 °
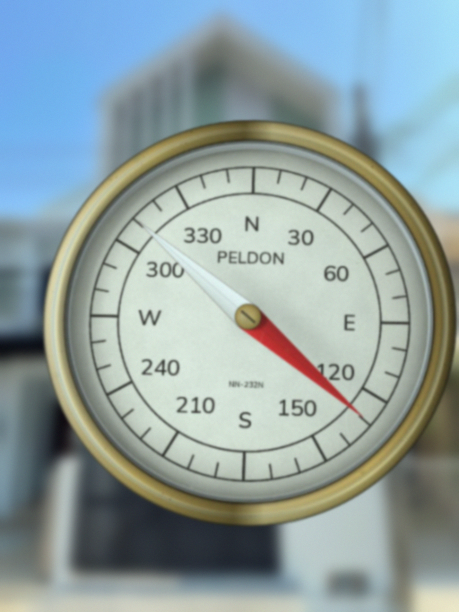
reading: 130 °
